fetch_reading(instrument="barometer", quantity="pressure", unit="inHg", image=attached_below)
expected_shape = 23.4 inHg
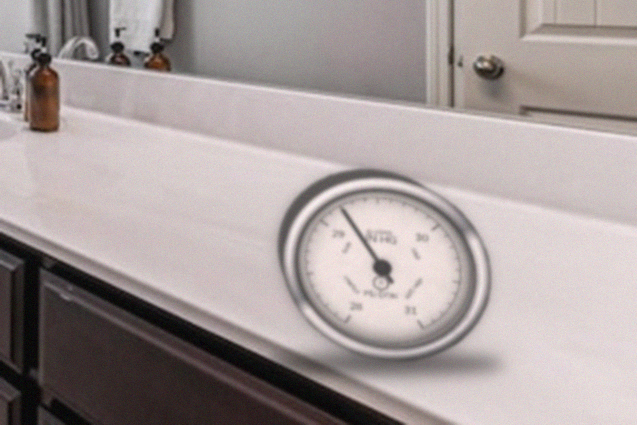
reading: 29.2 inHg
